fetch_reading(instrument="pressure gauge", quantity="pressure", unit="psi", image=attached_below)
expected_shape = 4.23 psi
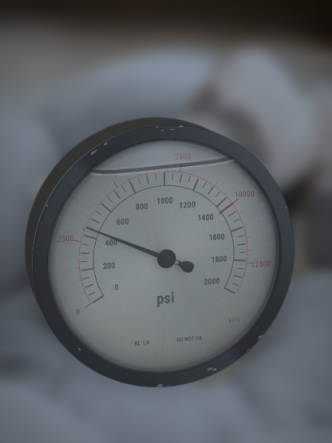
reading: 450 psi
